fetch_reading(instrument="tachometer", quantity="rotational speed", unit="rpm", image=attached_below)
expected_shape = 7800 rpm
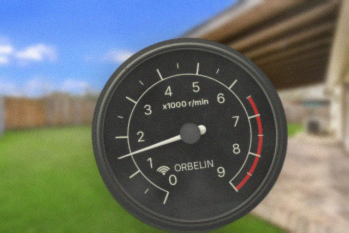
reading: 1500 rpm
